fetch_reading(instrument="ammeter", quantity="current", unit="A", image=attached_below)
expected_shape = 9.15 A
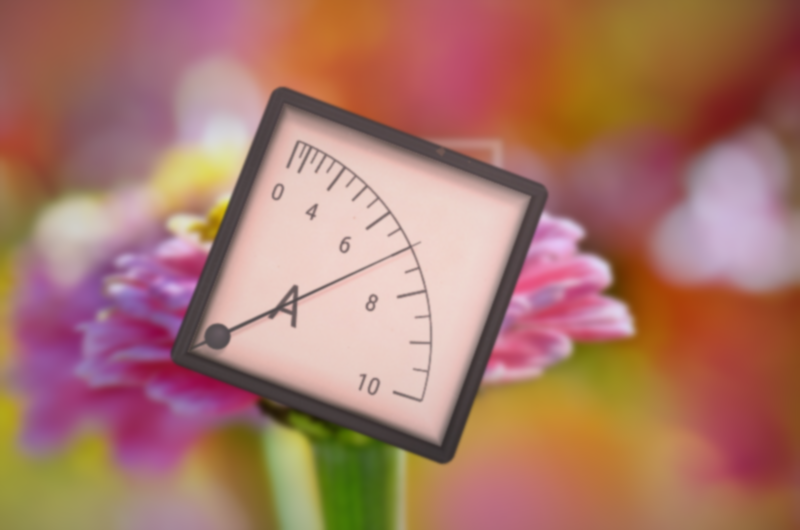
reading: 7 A
